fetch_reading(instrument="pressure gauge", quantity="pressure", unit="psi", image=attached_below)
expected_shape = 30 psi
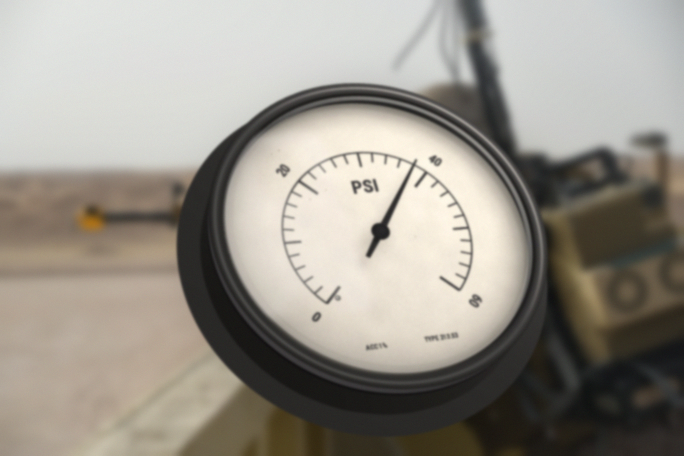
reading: 38 psi
